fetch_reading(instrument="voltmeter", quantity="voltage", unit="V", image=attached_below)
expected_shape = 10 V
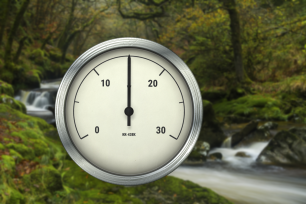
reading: 15 V
